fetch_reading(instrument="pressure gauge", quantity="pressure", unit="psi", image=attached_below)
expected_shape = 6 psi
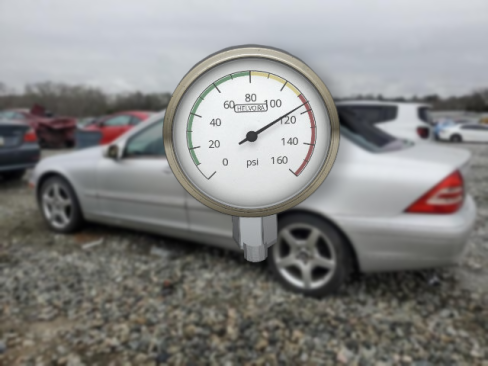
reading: 115 psi
